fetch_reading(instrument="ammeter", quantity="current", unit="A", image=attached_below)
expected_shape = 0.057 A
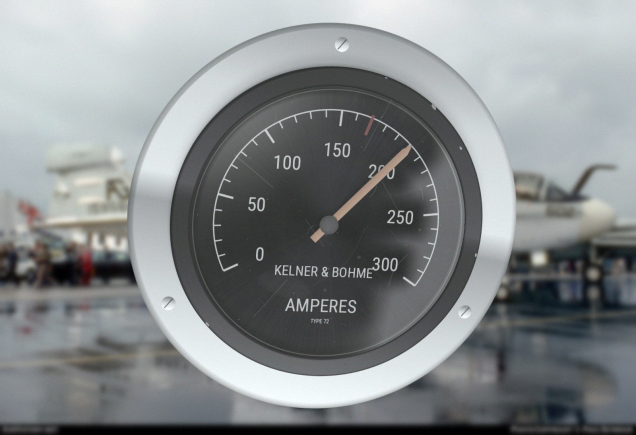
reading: 200 A
